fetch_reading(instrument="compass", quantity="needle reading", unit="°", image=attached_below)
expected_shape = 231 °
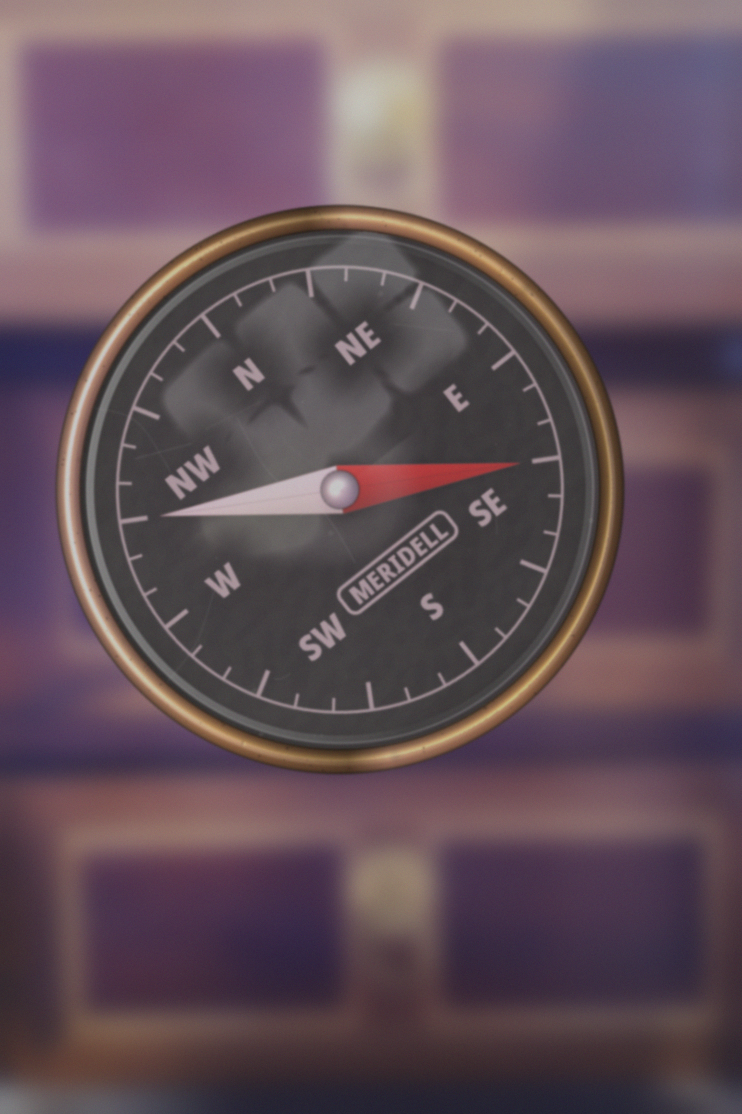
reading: 120 °
